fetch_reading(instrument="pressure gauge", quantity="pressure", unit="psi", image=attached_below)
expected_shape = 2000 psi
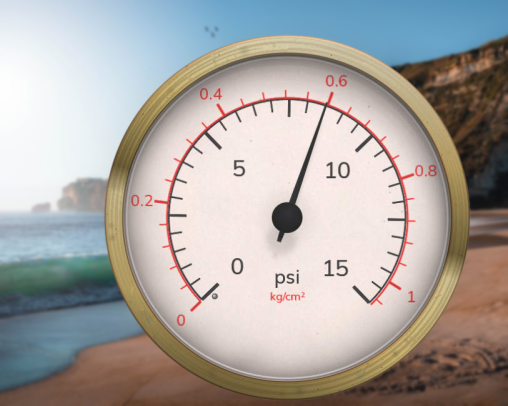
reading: 8.5 psi
